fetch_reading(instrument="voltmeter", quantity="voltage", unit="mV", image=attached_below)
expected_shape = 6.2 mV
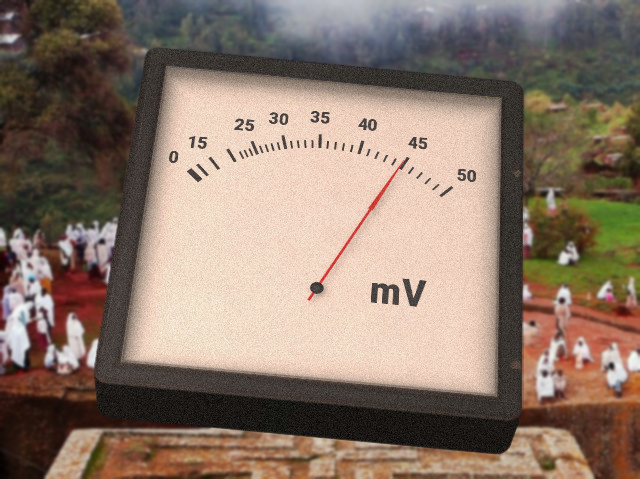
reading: 45 mV
